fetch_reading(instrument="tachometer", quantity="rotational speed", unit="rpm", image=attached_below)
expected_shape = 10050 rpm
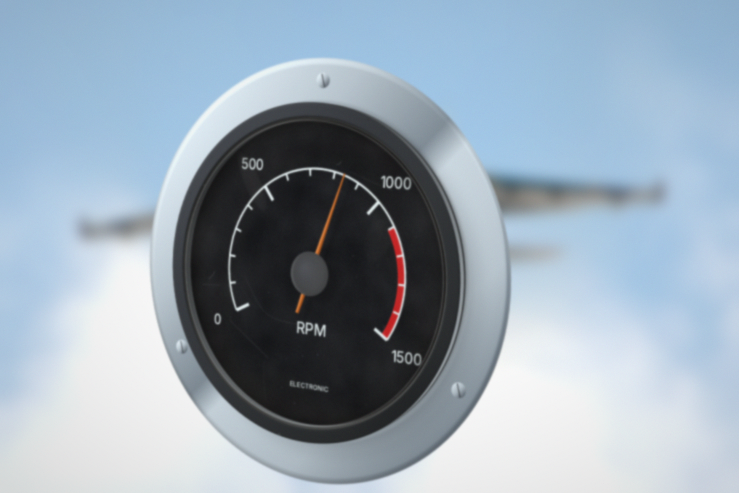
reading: 850 rpm
